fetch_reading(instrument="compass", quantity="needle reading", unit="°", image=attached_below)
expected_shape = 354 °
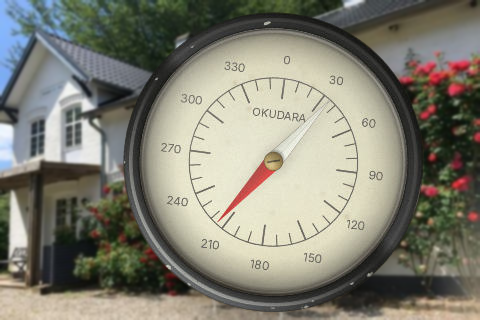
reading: 215 °
